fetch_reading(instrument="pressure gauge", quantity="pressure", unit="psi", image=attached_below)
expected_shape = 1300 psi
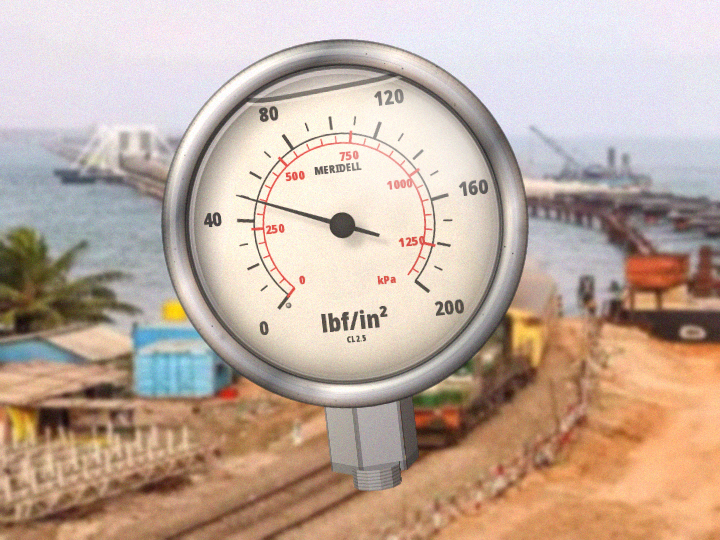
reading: 50 psi
